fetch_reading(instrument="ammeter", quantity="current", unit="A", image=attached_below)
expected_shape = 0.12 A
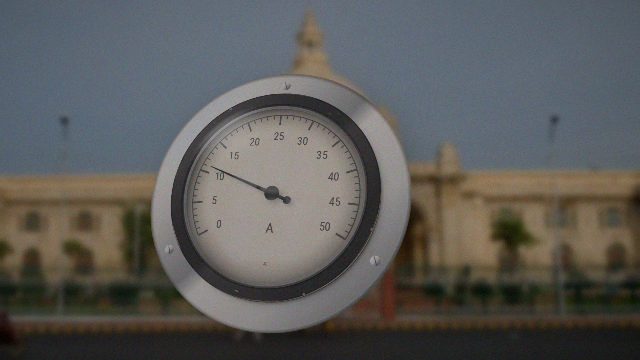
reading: 11 A
